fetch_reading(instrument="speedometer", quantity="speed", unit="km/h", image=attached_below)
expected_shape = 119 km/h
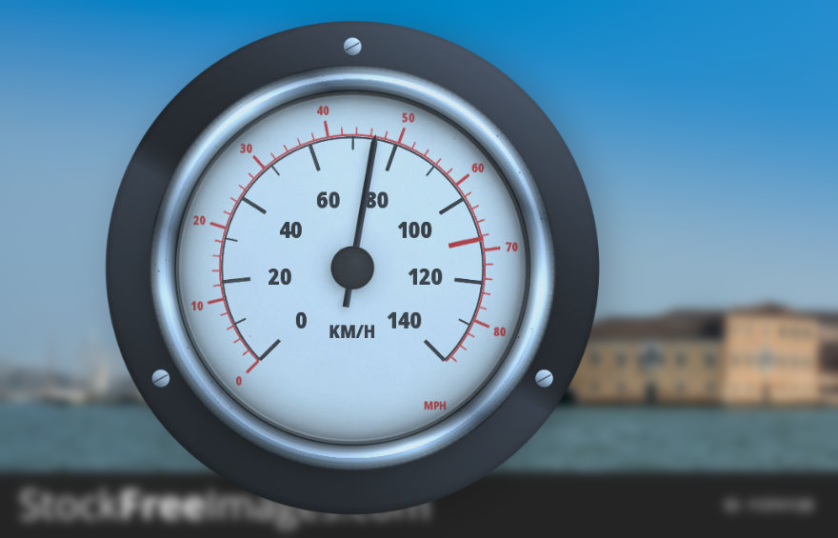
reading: 75 km/h
